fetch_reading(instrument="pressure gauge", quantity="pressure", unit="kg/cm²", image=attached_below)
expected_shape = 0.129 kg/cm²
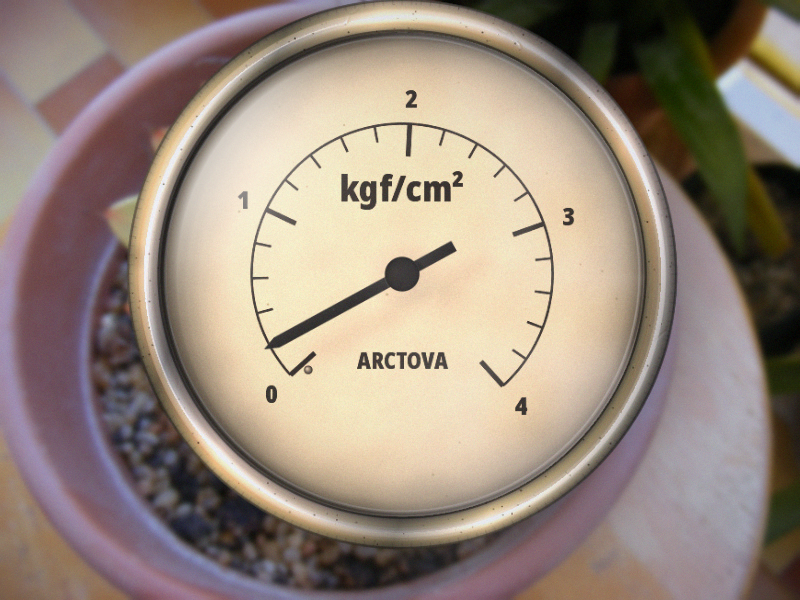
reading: 0.2 kg/cm²
